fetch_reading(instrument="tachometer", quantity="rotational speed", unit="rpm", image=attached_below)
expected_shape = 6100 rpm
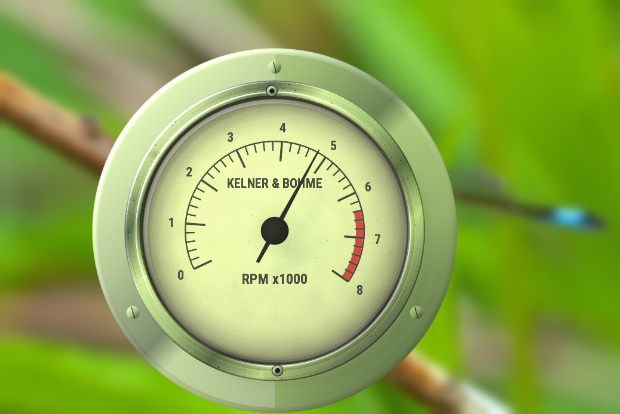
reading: 4800 rpm
